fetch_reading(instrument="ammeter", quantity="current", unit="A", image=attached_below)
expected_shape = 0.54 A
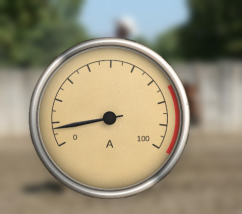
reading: 7.5 A
